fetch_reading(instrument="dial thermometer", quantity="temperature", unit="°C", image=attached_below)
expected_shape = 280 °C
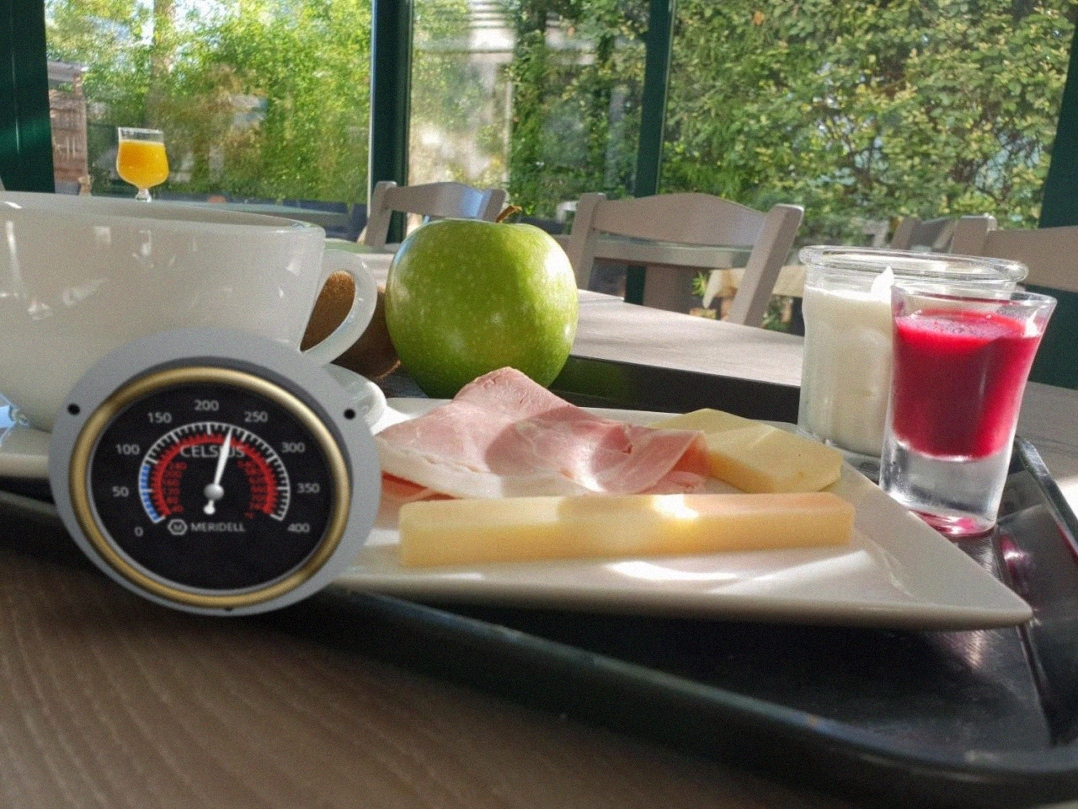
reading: 230 °C
